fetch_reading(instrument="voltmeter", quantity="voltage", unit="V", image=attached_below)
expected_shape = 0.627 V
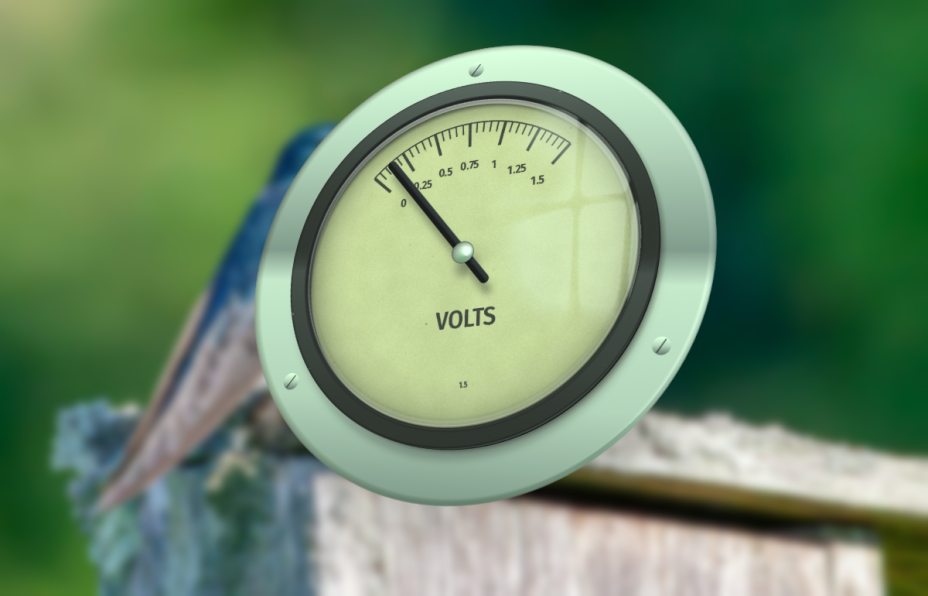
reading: 0.15 V
